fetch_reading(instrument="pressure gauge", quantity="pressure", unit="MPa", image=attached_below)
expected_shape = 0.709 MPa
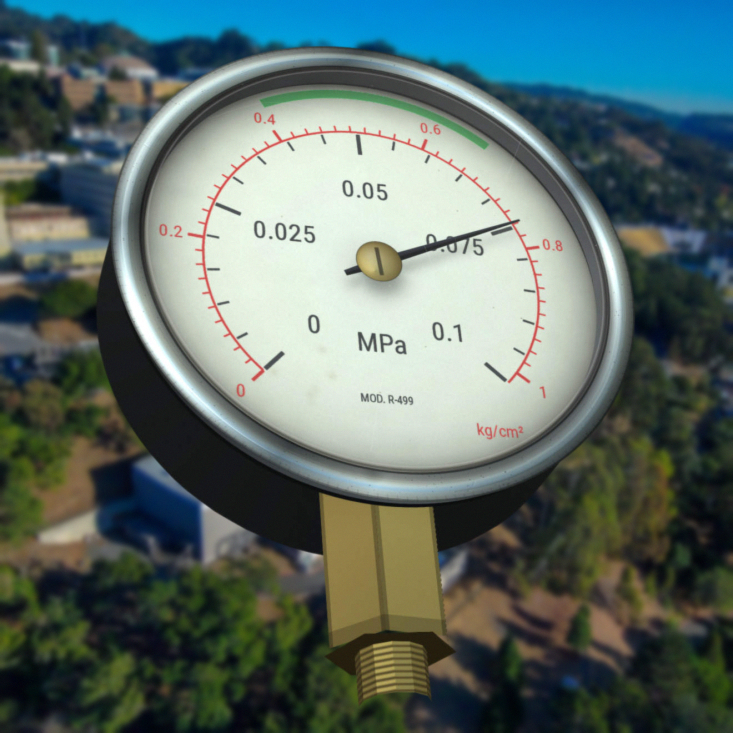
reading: 0.075 MPa
